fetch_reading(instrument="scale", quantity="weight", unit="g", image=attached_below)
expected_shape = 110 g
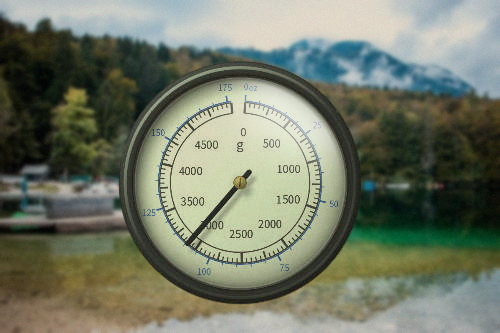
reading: 3100 g
